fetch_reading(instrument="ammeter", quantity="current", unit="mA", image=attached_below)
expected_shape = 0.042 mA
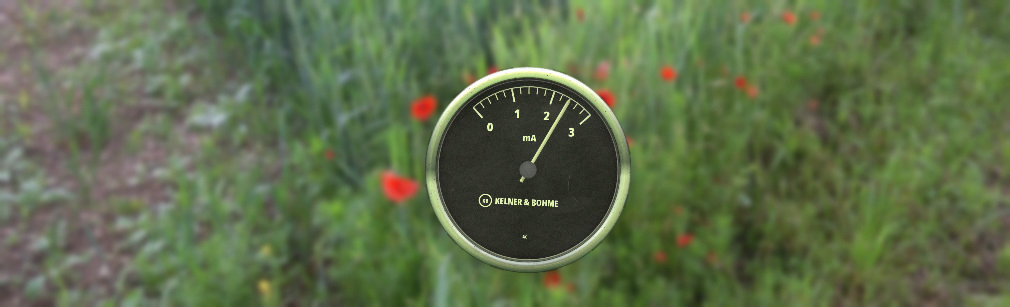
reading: 2.4 mA
